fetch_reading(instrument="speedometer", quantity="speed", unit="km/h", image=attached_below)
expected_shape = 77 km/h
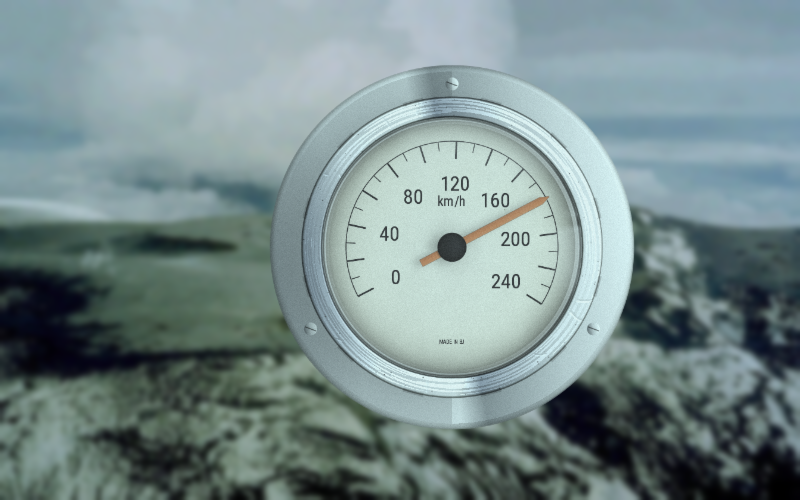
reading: 180 km/h
